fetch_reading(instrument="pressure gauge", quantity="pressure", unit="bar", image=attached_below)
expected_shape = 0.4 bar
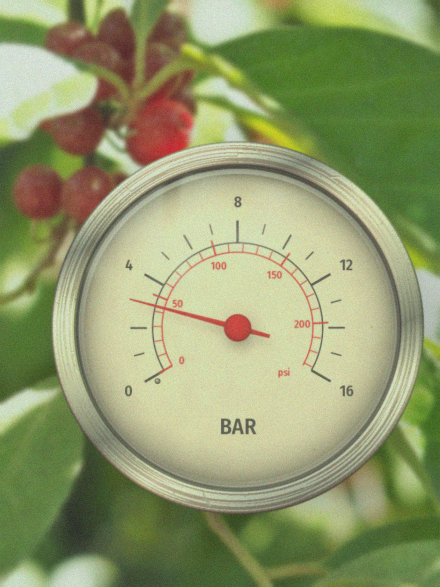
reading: 3 bar
